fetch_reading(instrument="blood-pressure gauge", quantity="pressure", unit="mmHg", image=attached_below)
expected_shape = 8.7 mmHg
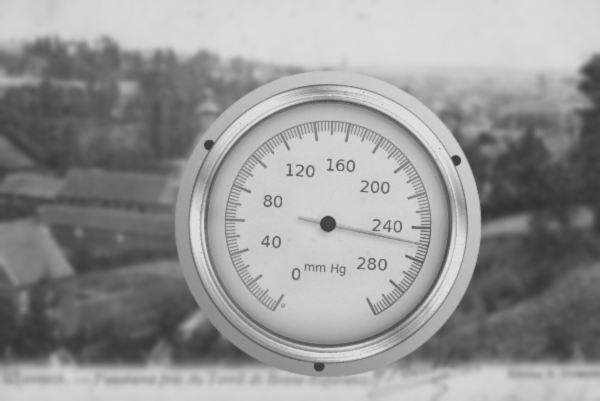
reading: 250 mmHg
